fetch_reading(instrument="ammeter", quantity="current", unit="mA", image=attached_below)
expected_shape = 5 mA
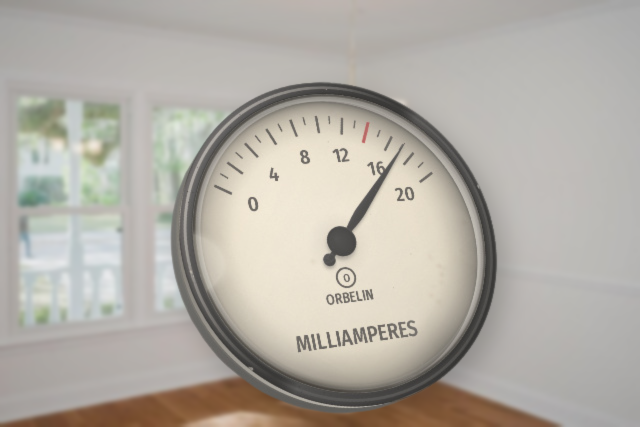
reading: 17 mA
